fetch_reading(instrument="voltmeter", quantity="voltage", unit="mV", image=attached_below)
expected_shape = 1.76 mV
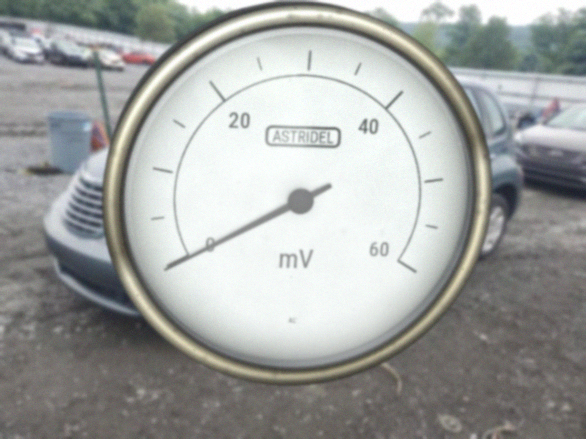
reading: 0 mV
